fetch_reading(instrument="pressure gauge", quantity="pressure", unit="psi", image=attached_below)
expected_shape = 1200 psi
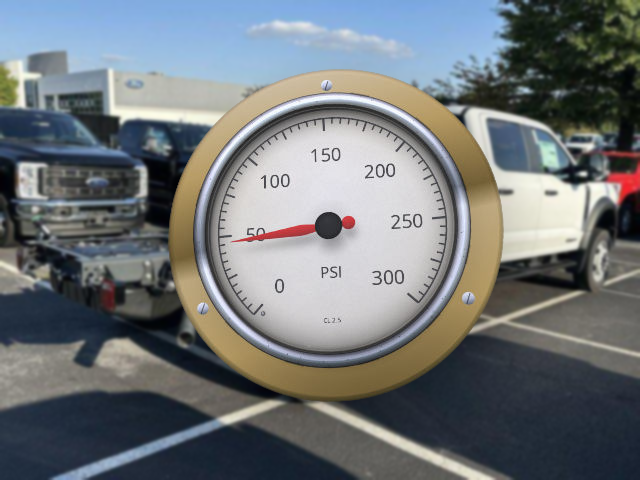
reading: 45 psi
